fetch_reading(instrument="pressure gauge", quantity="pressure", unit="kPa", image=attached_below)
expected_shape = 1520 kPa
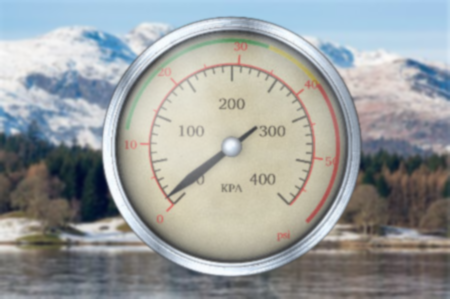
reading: 10 kPa
